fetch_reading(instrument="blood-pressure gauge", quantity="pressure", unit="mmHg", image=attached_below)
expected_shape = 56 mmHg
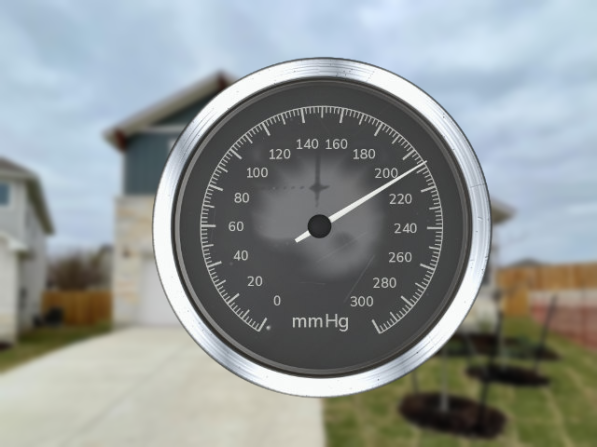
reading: 208 mmHg
